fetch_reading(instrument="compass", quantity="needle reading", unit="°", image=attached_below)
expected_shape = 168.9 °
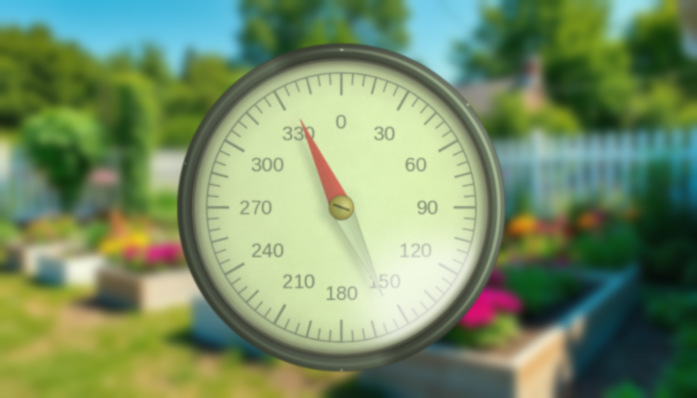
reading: 335 °
